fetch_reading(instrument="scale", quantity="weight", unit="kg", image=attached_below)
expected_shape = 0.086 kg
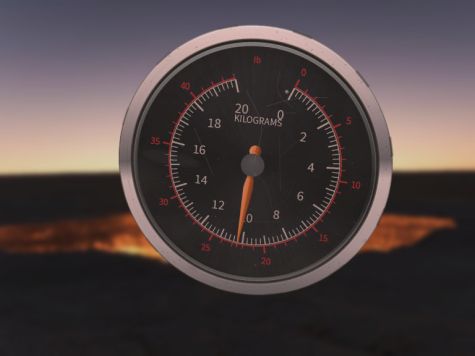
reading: 10.2 kg
